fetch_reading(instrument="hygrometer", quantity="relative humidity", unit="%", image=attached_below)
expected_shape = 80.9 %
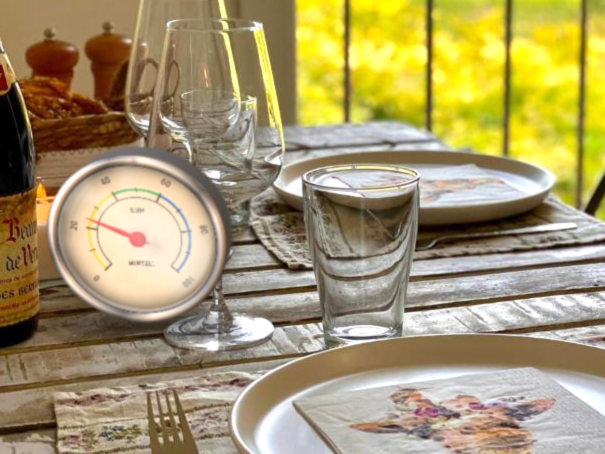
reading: 25 %
